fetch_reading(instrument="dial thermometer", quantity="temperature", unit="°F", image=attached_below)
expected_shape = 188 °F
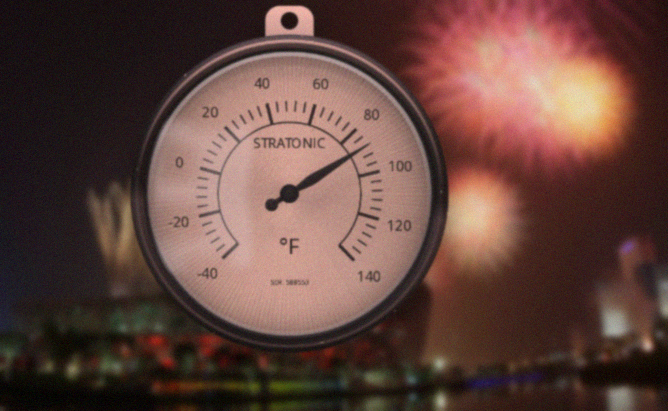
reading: 88 °F
